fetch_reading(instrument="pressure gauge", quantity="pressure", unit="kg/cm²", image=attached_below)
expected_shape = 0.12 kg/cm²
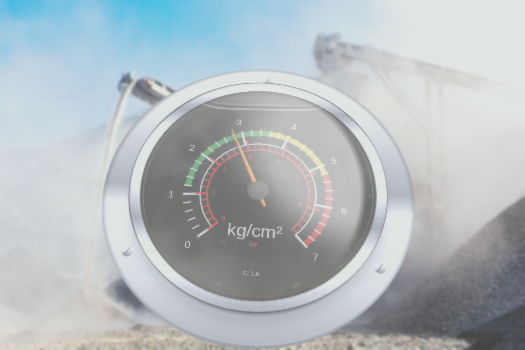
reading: 2.8 kg/cm²
